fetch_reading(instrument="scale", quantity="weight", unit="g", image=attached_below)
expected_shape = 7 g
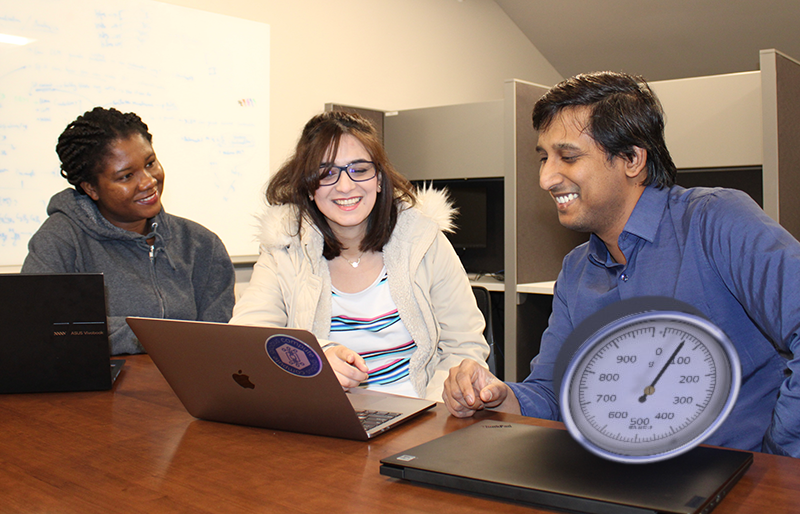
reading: 50 g
